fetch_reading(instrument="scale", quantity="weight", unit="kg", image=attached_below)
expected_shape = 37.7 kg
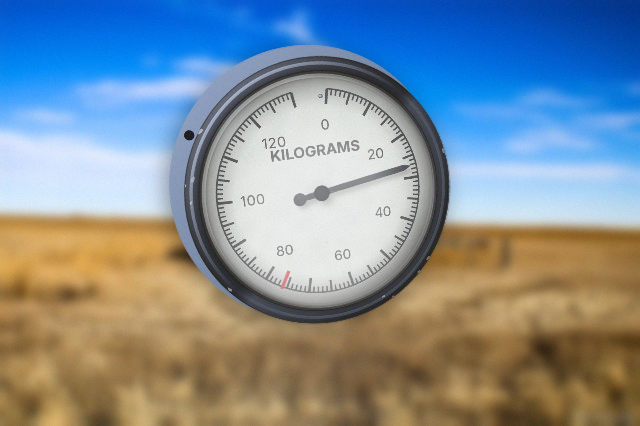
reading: 27 kg
